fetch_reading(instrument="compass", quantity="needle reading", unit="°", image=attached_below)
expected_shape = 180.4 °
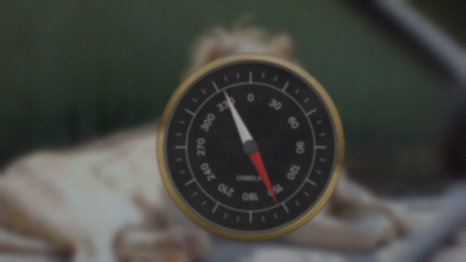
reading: 155 °
